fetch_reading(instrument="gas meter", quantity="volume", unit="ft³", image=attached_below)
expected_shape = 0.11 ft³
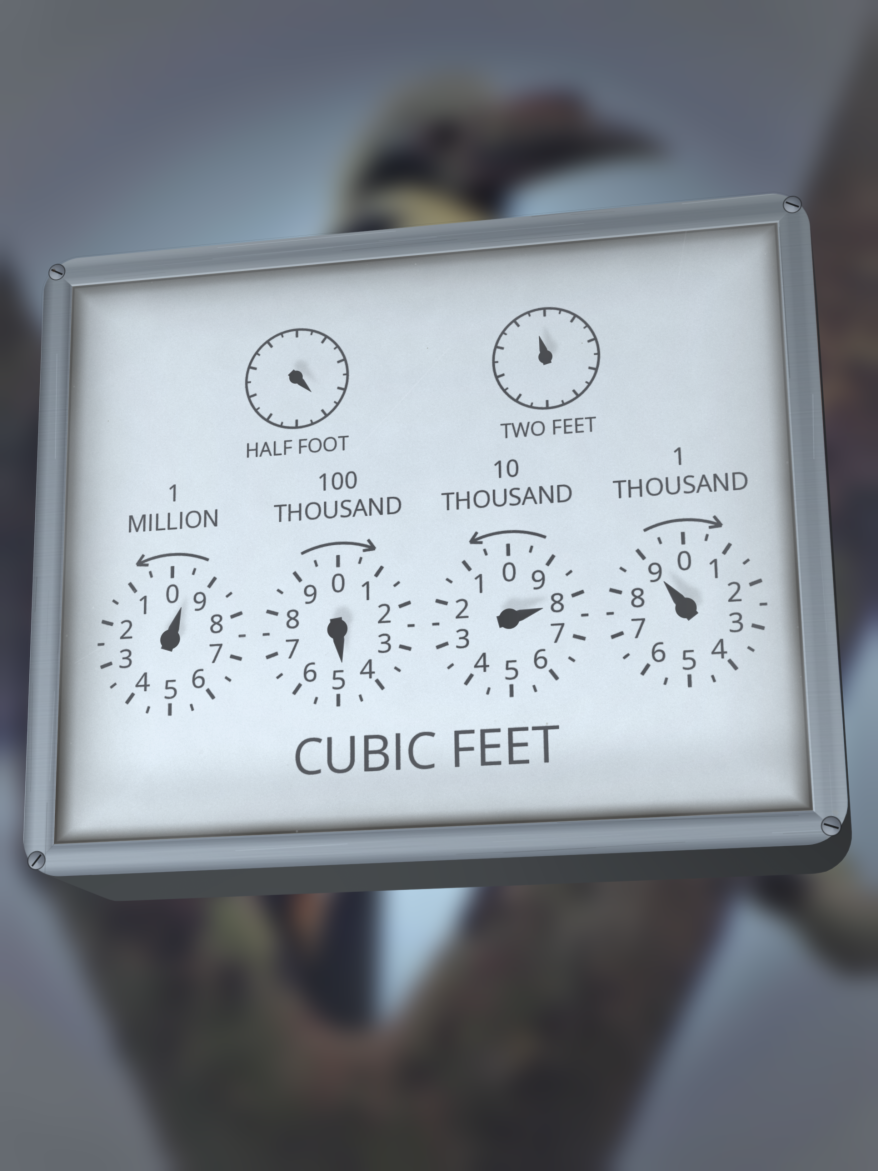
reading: 947900 ft³
